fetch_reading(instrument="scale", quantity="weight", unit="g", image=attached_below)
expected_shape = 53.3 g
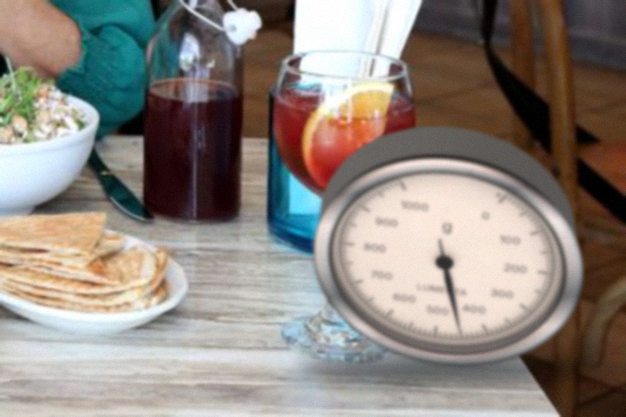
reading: 450 g
